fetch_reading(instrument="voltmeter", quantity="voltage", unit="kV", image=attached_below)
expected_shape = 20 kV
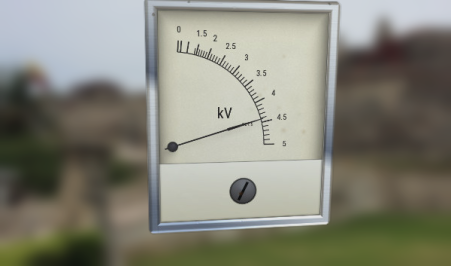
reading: 4.4 kV
